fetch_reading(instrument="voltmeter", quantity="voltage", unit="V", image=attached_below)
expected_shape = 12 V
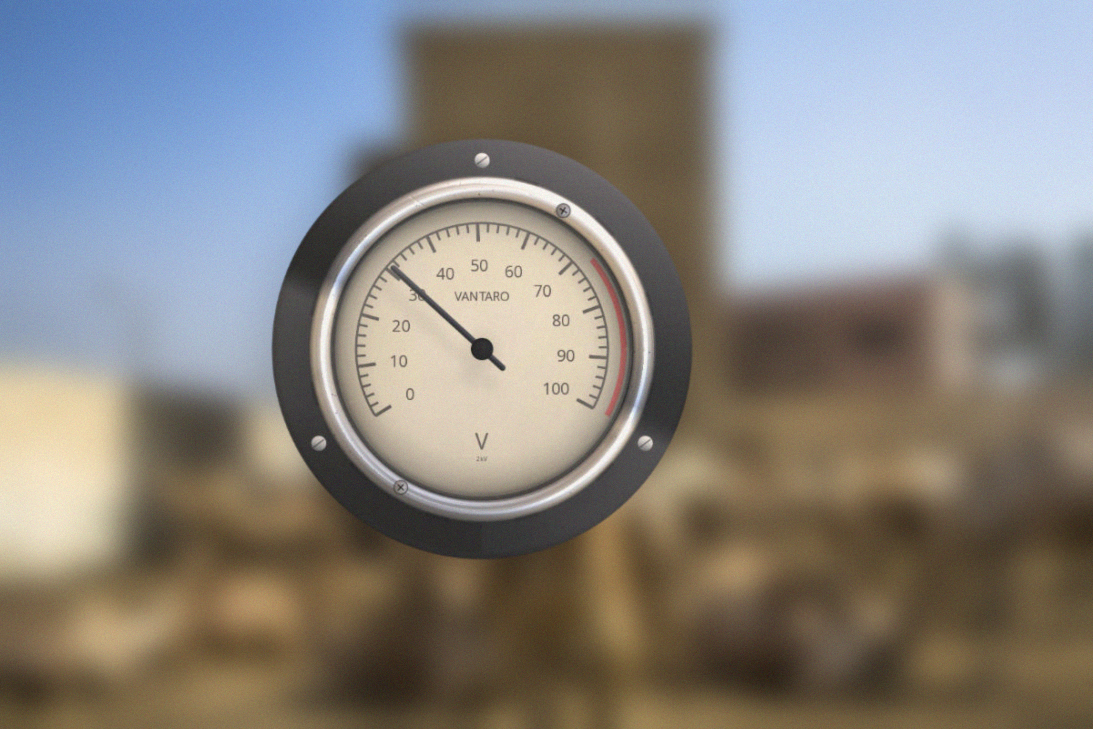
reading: 31 V
